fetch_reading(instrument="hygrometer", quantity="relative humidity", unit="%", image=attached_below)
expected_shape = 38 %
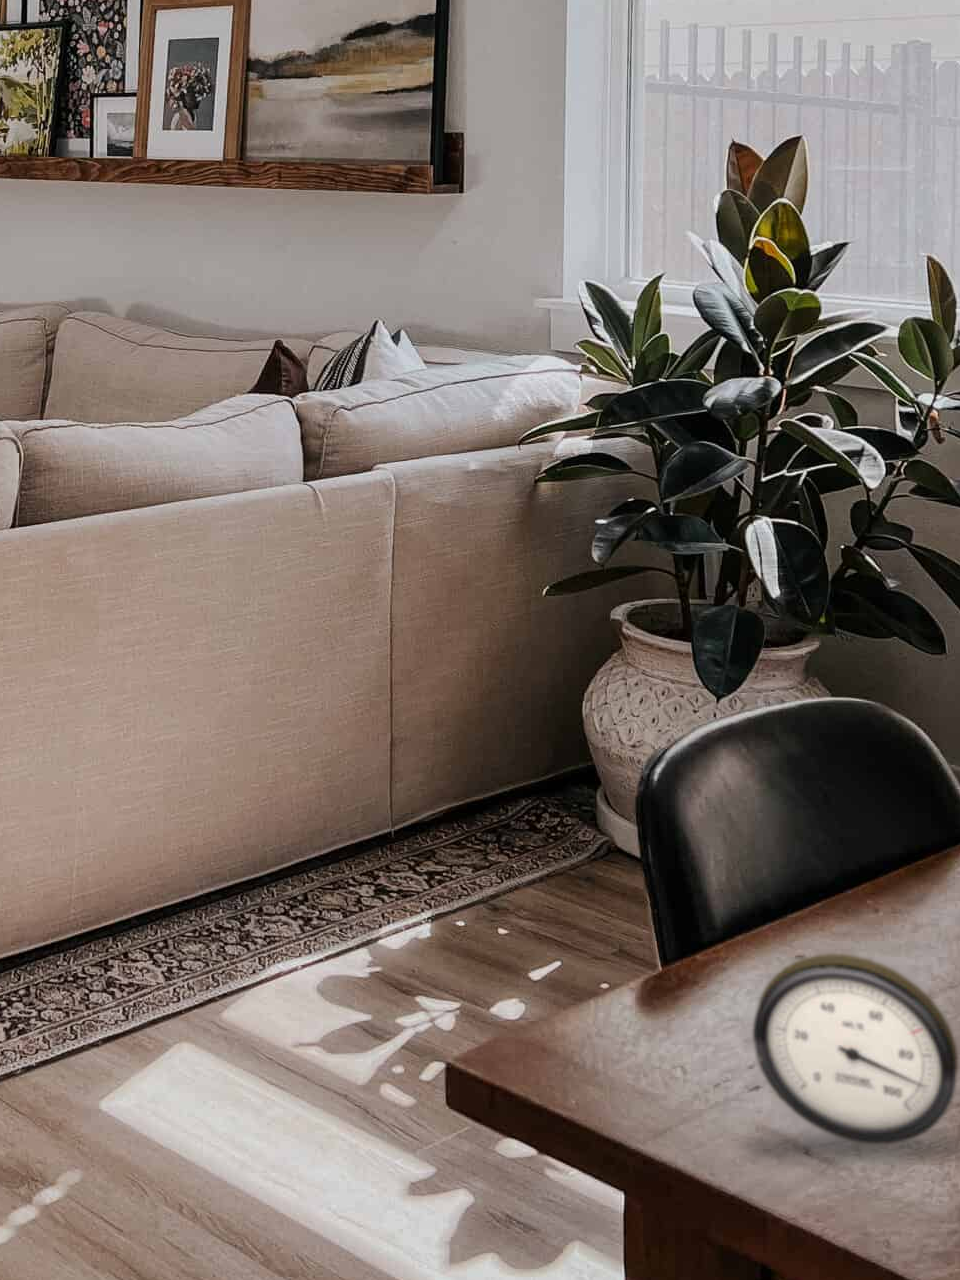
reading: 90 %
